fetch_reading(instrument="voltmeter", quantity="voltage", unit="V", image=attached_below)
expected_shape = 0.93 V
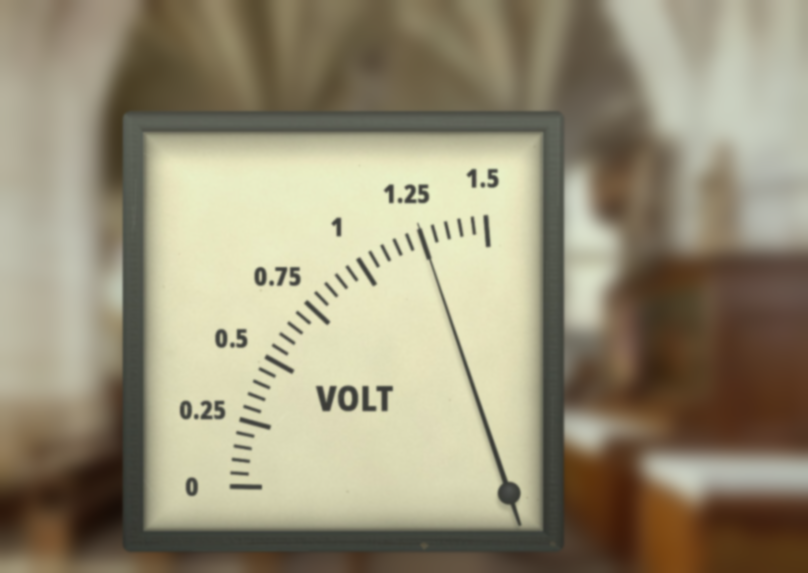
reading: 1.25 V
